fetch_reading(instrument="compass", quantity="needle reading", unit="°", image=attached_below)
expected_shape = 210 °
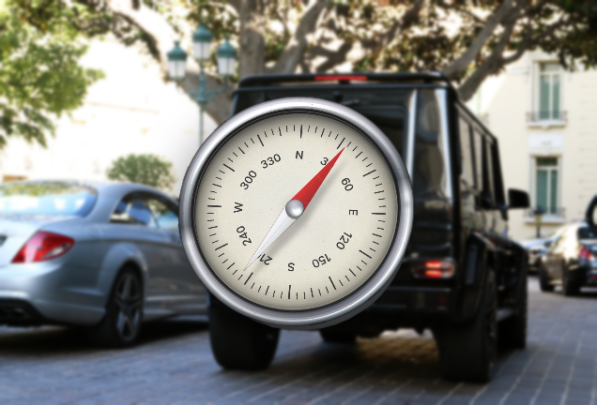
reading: 35 °
